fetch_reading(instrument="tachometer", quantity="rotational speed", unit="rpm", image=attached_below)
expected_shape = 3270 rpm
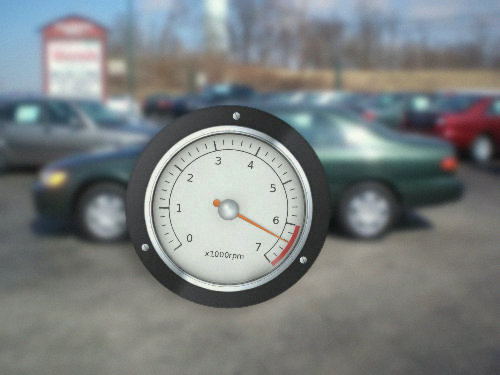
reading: 6400 rpm
